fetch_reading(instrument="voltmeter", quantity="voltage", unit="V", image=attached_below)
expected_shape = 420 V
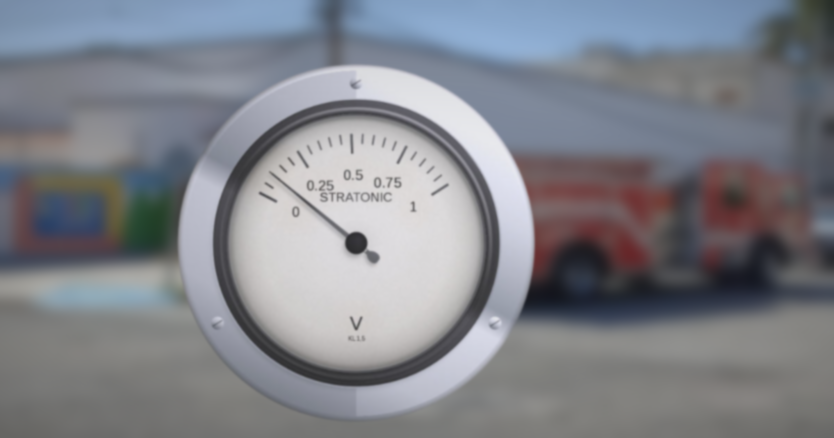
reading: 0.1 V
